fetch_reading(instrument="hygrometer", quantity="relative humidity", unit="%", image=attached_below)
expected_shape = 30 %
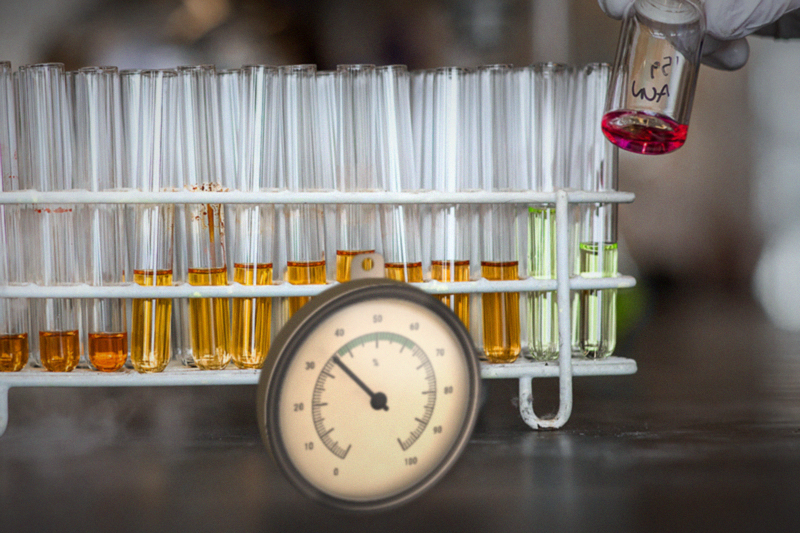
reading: 35 %
